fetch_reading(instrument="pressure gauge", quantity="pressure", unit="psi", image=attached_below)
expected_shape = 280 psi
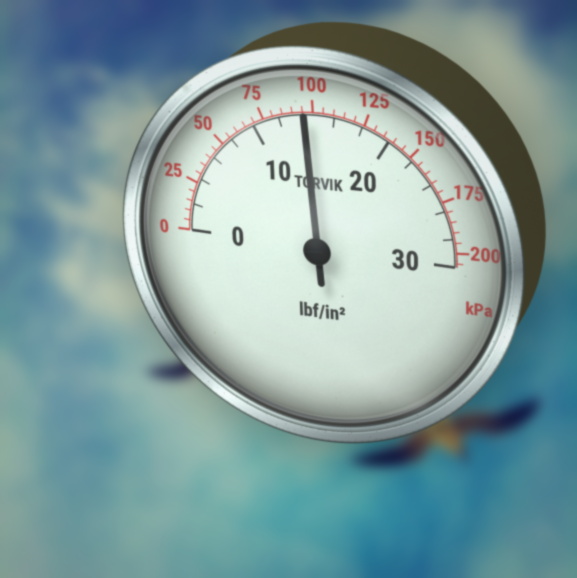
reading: 14 psi
